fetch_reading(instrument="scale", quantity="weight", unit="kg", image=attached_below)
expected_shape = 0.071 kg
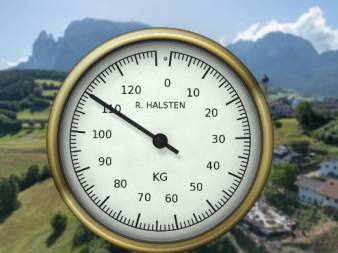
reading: 110 kg
